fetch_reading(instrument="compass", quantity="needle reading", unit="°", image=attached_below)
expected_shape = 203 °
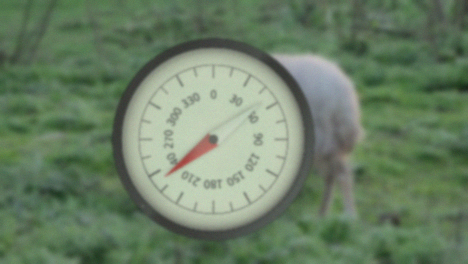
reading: 232.5 °
